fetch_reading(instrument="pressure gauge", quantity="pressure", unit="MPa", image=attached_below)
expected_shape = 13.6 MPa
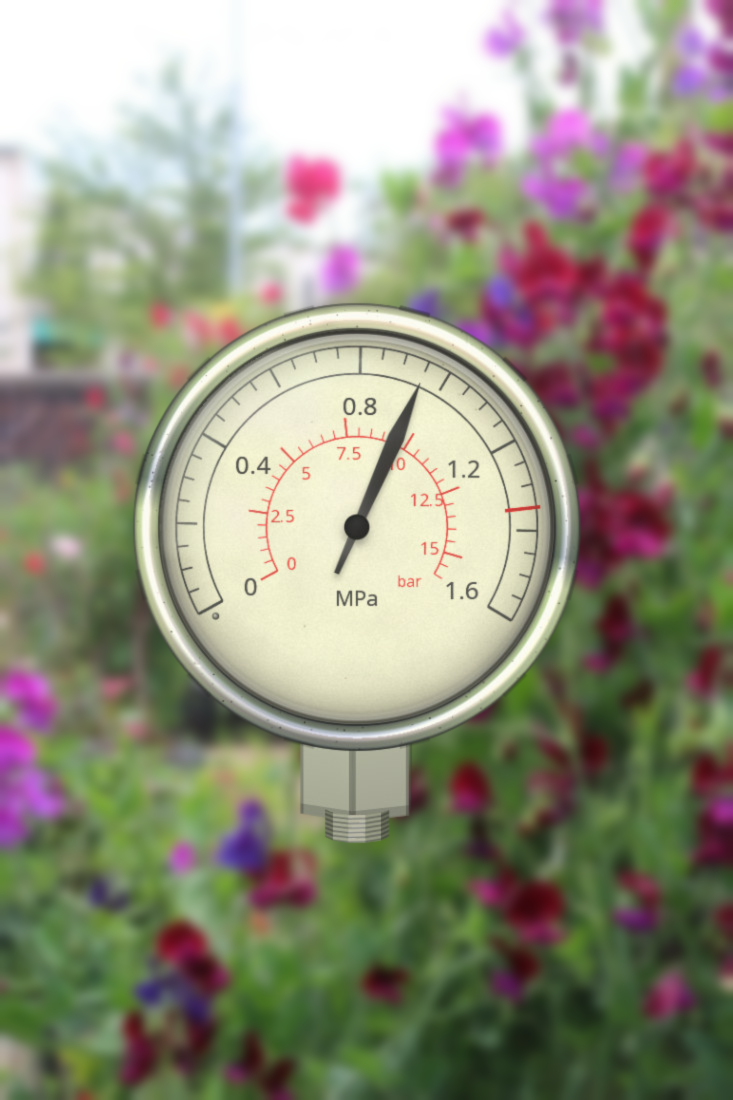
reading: 0.95 MPa
